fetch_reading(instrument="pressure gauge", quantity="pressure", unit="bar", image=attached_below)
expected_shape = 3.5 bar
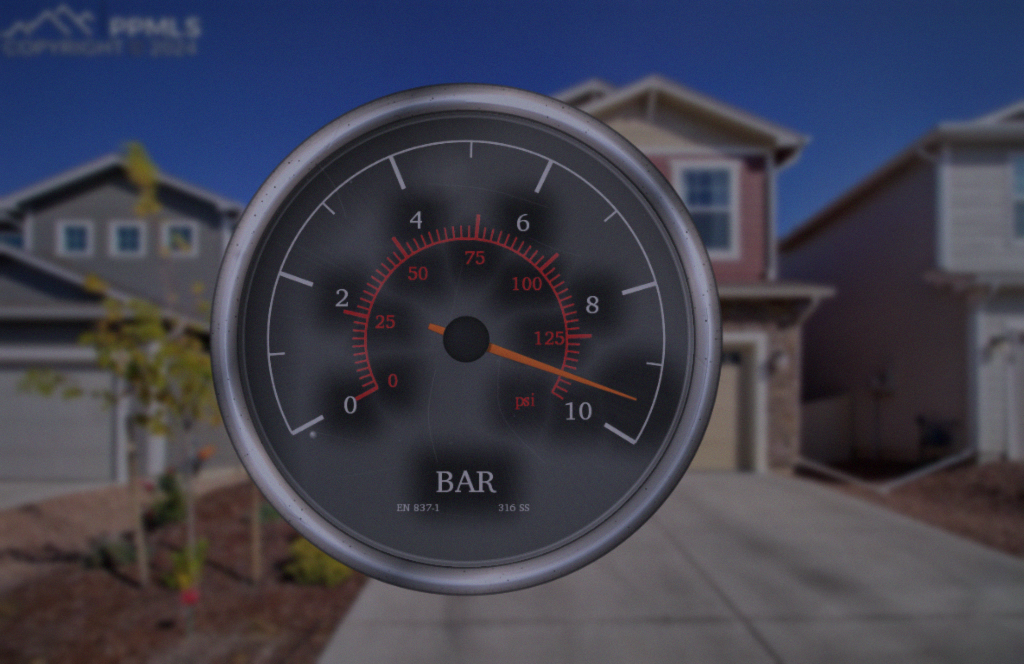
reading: 9.5 bar
